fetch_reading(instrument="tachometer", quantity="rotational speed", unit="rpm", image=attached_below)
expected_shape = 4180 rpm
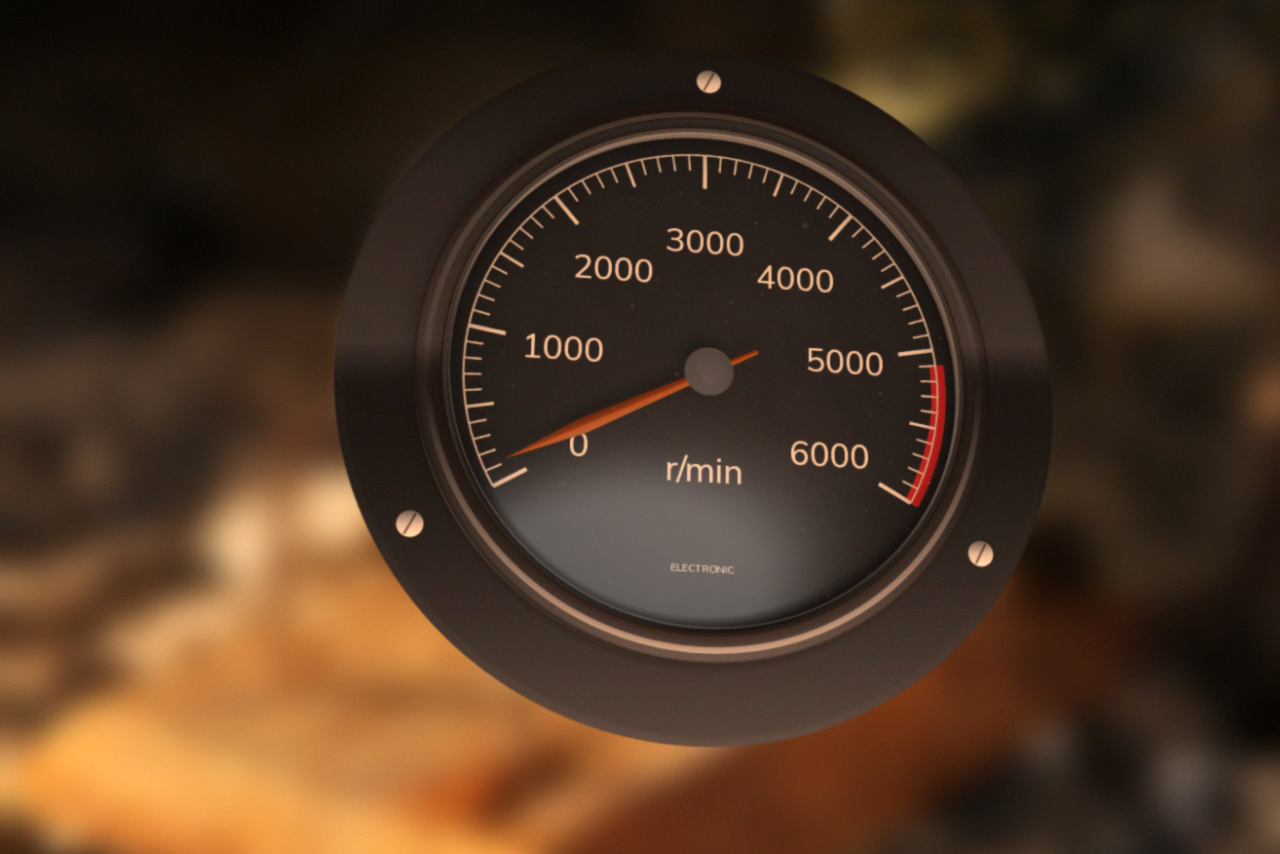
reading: 100 rpm
